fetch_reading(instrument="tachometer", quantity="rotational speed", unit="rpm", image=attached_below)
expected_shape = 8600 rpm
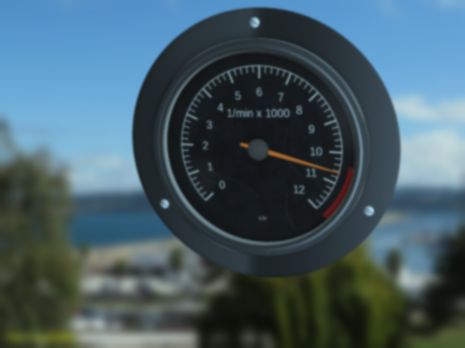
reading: 10600 rpm
